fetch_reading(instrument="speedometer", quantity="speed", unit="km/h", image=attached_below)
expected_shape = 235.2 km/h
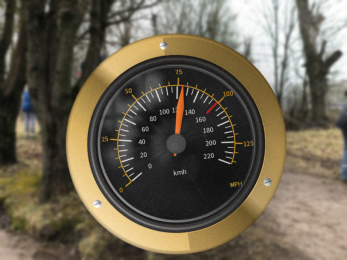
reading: 125 km/h
